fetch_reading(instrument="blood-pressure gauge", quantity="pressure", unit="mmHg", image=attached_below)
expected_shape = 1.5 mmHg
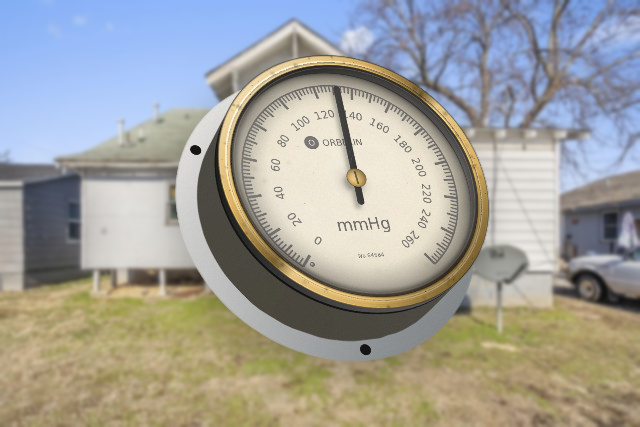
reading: 130 mmHg
